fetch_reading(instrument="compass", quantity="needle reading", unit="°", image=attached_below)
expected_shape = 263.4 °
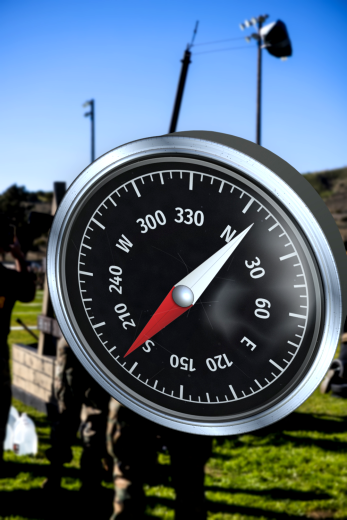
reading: 187.5 °
